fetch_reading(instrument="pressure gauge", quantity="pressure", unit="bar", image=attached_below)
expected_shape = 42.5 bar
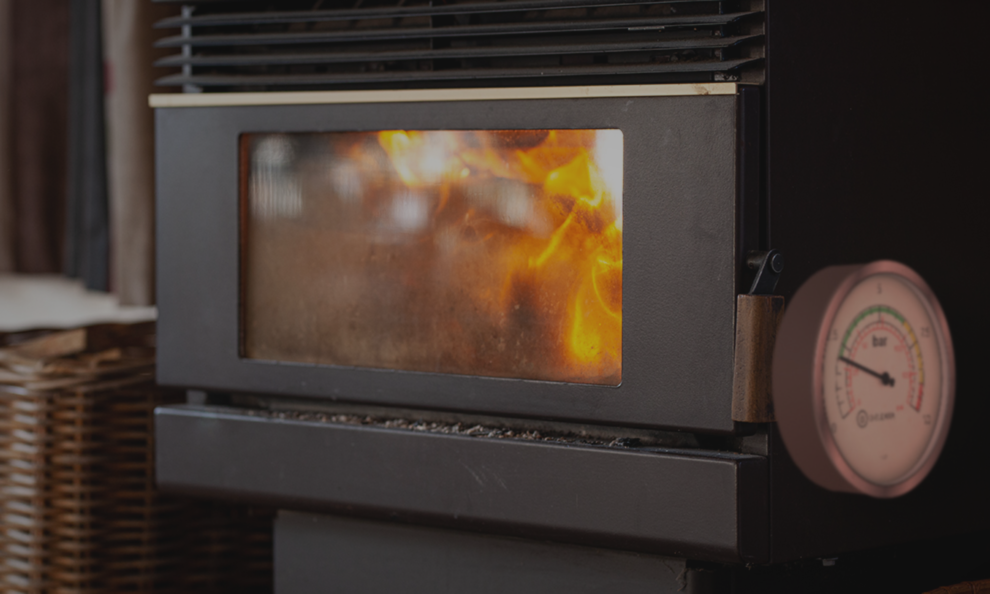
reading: 2 bar
